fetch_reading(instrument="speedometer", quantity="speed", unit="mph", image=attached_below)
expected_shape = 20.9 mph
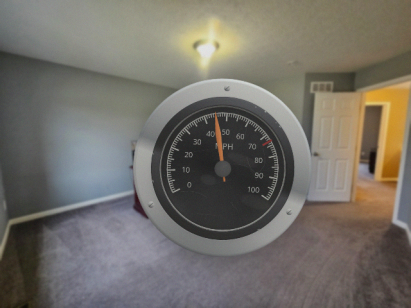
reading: 45 mph
